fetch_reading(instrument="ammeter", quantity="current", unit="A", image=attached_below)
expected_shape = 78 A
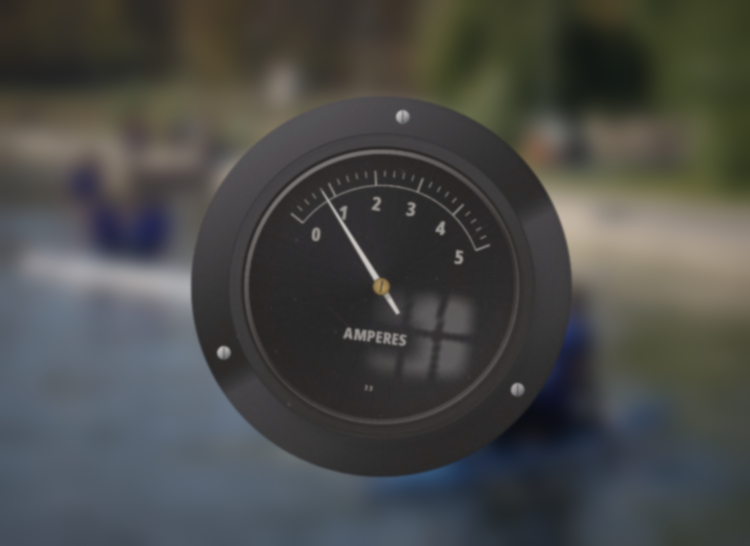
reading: 0.8 A
